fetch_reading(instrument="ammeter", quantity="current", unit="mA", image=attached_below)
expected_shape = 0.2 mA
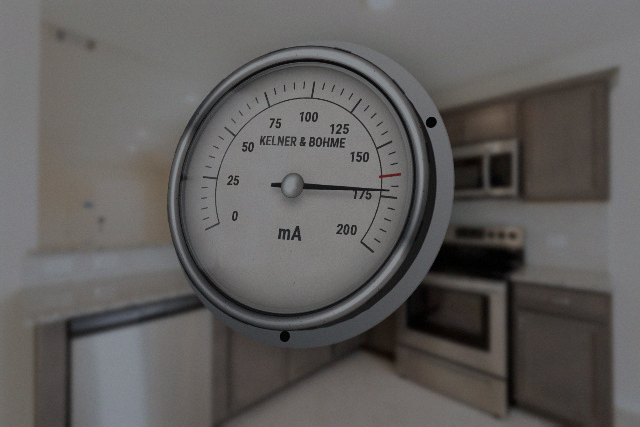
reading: 172.5 mA
